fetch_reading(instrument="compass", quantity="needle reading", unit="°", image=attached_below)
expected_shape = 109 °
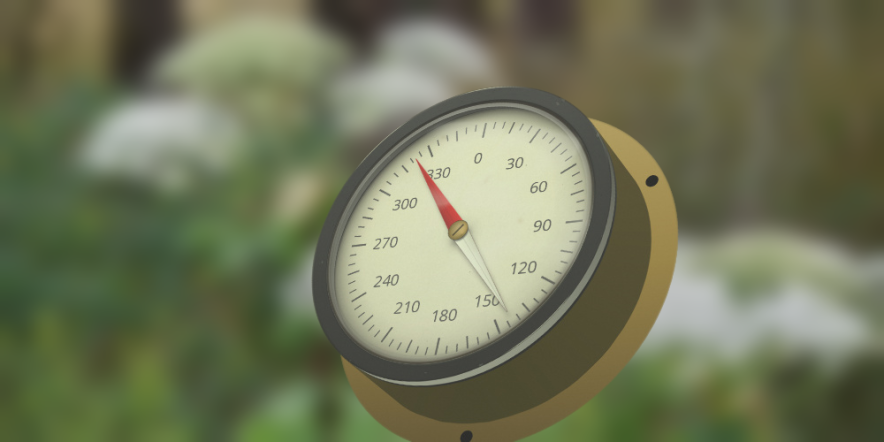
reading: 322.5 °
